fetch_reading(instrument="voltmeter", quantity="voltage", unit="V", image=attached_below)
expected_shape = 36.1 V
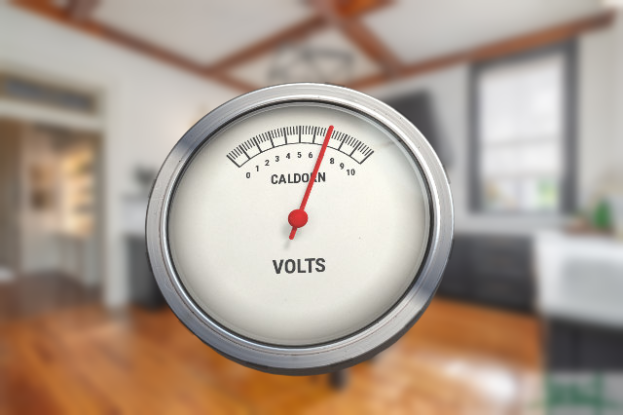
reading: 7 V
